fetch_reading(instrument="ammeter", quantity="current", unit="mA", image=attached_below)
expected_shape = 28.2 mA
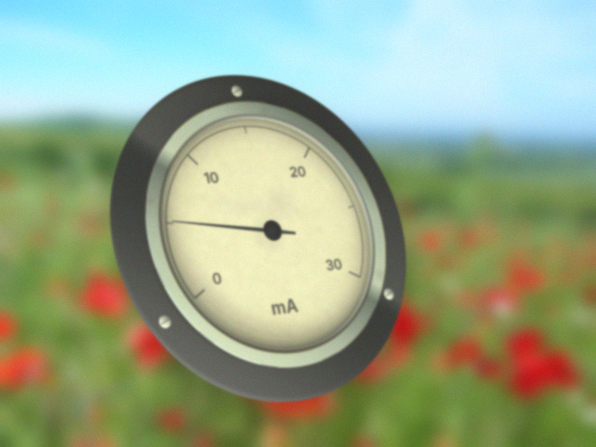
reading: 5 mA
